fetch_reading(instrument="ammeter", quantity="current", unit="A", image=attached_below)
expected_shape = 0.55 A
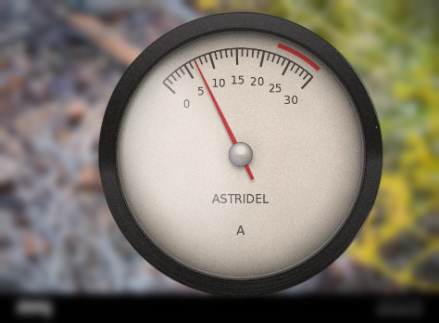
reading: 7 A
